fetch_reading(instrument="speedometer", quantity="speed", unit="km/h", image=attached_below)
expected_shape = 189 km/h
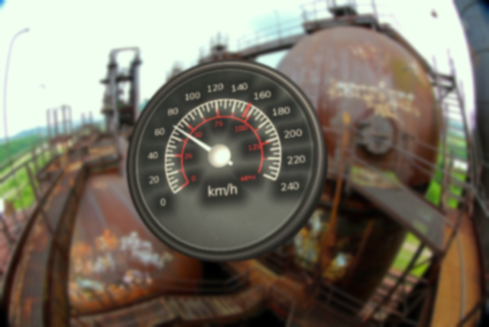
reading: 70 km/h
